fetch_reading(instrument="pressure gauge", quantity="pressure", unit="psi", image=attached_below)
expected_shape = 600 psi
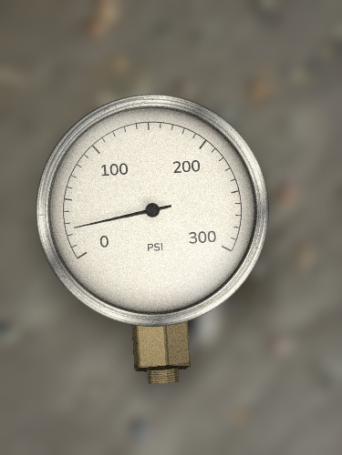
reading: 25 psi
